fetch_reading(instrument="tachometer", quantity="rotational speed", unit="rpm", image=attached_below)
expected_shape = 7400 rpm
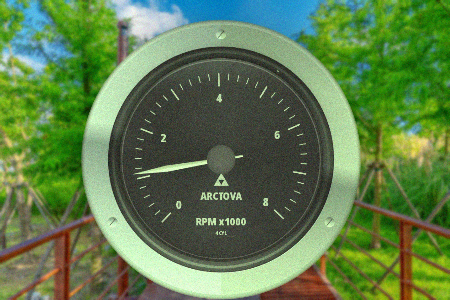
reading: 1100 rpm
